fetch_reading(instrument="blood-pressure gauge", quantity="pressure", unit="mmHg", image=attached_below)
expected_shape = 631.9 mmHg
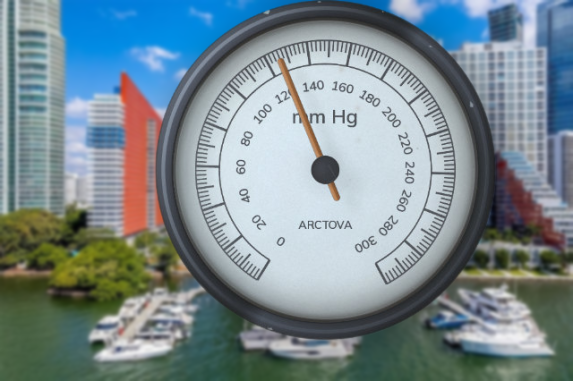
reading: 126 mmHg
